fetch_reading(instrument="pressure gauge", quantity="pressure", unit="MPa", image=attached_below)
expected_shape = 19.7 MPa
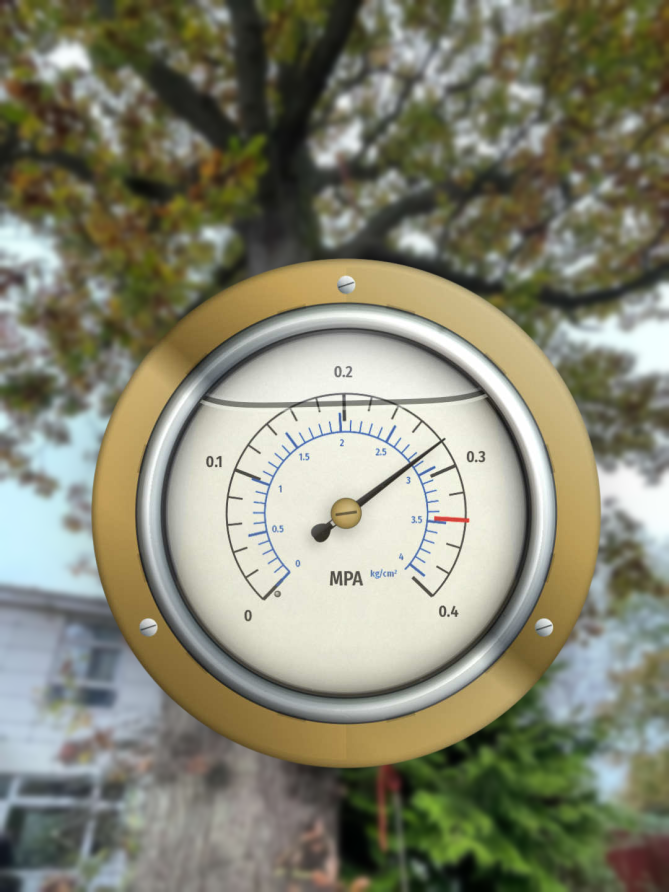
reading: 0.28 MPa
